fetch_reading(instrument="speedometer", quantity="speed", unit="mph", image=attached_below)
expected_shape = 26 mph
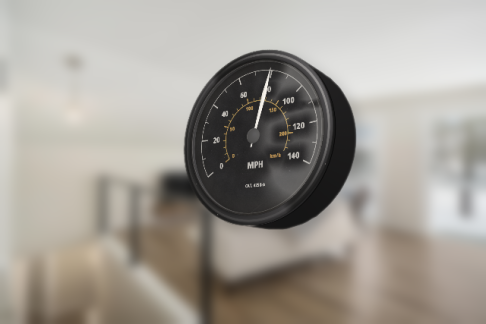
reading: 80 mph
